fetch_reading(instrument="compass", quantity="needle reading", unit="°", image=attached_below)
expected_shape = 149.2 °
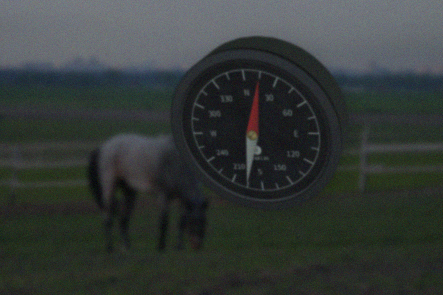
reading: 15 °
